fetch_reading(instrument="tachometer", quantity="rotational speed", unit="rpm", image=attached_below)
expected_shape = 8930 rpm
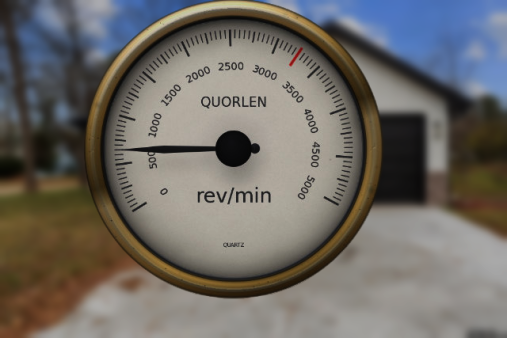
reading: 650 rpm
